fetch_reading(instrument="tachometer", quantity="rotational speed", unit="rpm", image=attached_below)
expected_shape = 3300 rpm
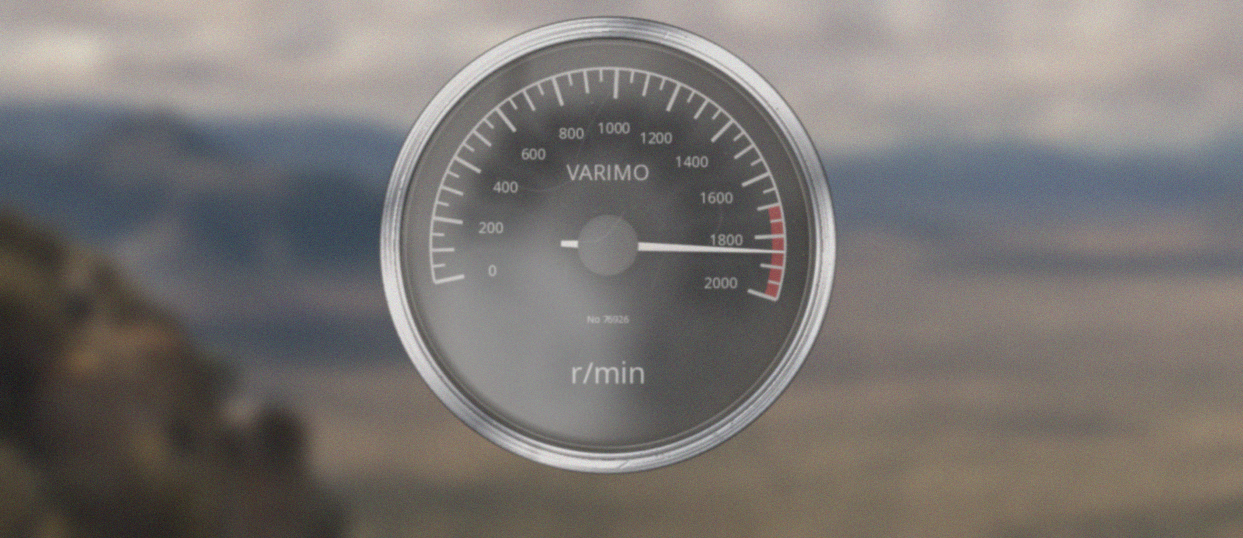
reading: 1850 rpm
